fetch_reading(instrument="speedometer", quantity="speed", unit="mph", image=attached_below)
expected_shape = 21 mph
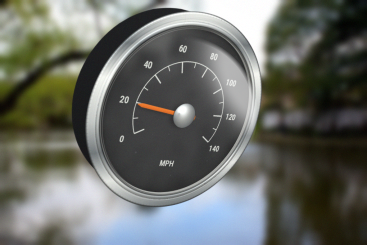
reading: 20 mph
